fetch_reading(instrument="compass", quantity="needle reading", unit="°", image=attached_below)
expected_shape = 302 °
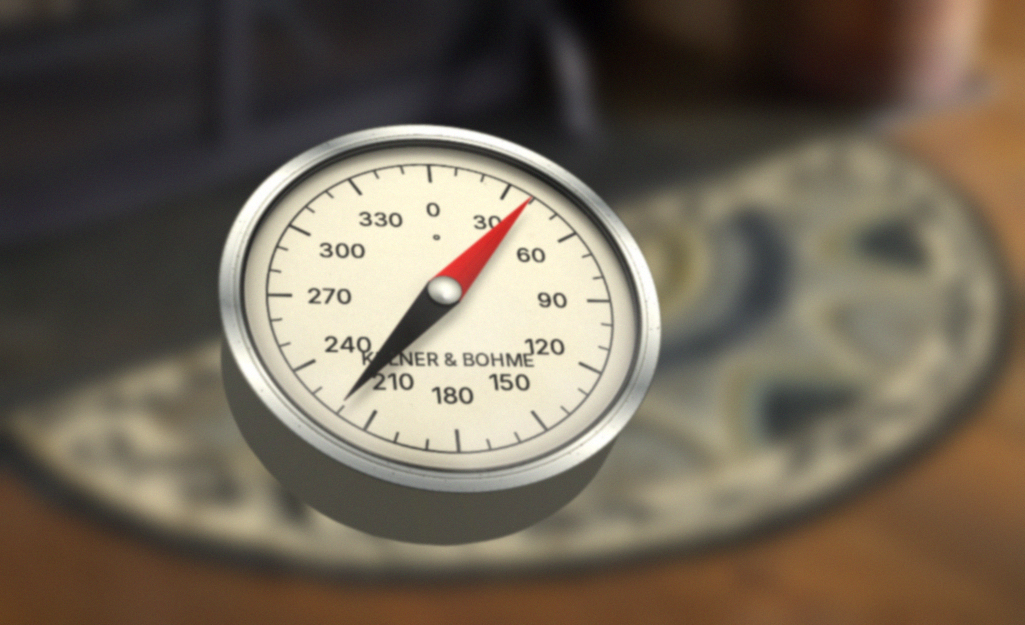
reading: 40 °
